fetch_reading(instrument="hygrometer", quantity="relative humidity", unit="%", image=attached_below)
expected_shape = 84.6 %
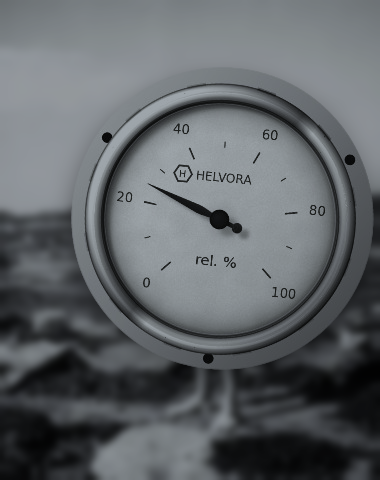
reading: 25 %
